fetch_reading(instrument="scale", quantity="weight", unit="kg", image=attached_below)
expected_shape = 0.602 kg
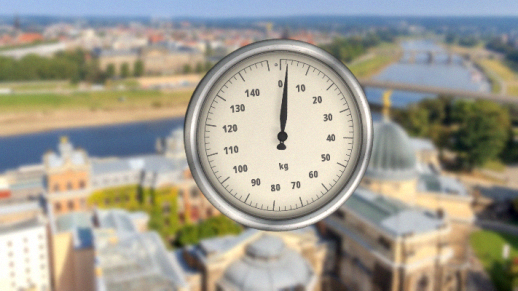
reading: 2 kg
